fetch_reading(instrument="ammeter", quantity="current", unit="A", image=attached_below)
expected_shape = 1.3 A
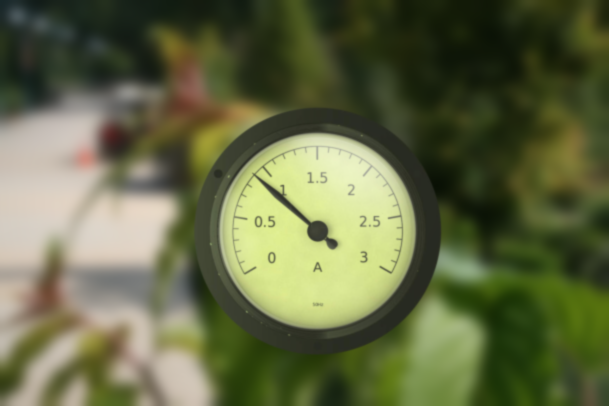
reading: 0.9 A
